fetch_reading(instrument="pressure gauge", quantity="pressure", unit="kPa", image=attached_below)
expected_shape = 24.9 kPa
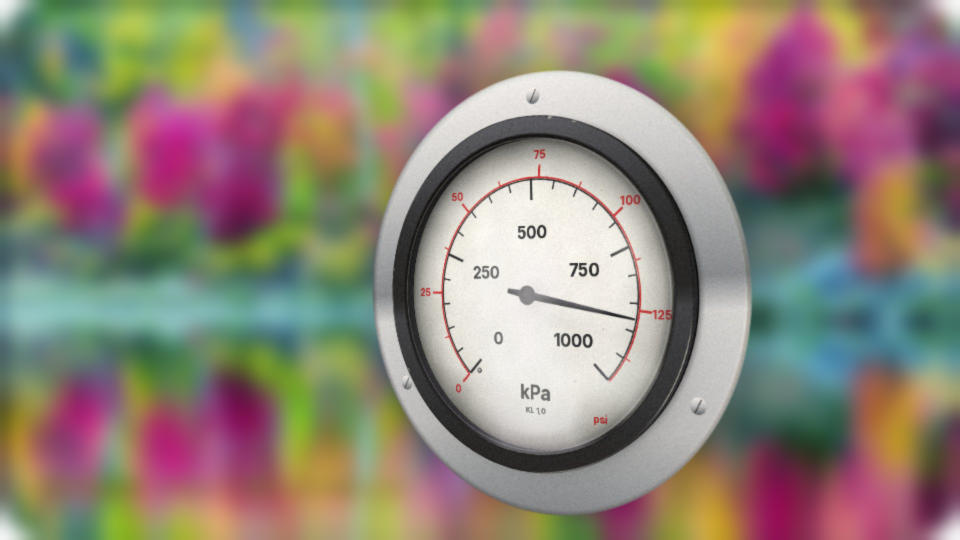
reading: 875 kPa
